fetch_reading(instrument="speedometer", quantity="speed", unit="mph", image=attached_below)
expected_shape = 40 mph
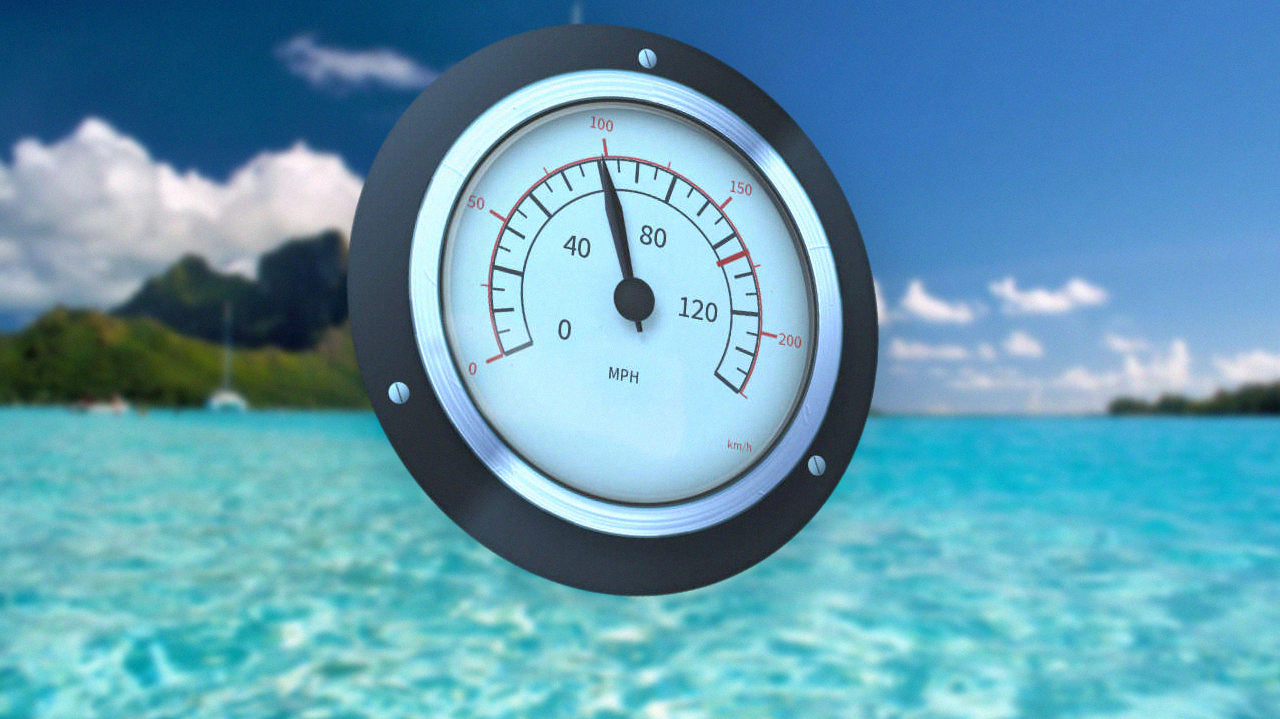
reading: 60 mph
